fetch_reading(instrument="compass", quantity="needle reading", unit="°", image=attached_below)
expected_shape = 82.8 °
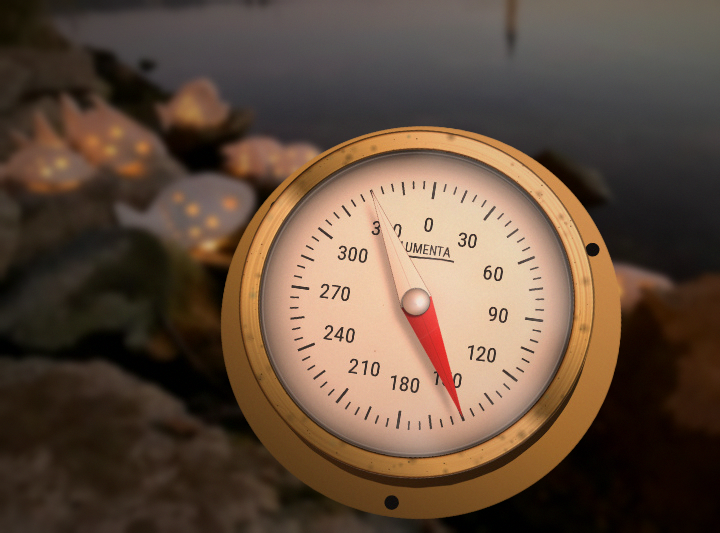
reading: 150 °
